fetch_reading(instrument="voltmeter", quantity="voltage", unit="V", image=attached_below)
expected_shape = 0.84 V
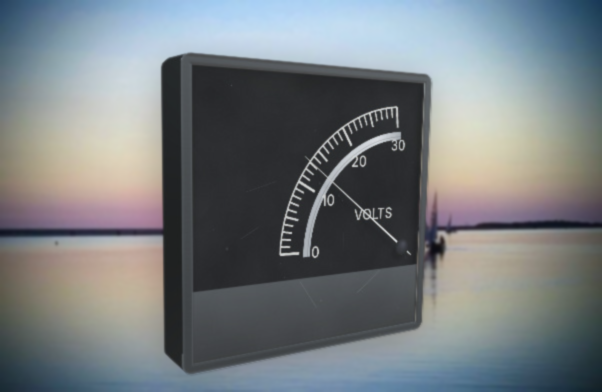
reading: 13 V
